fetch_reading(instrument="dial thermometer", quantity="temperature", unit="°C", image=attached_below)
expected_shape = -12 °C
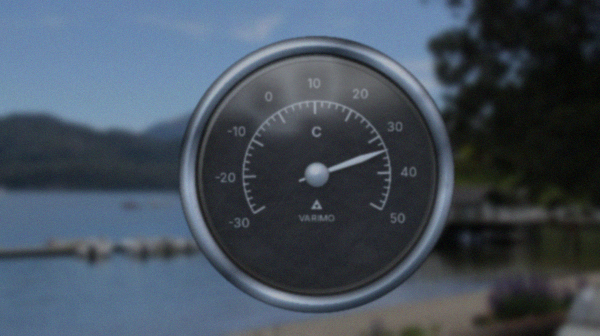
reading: 34 °C
